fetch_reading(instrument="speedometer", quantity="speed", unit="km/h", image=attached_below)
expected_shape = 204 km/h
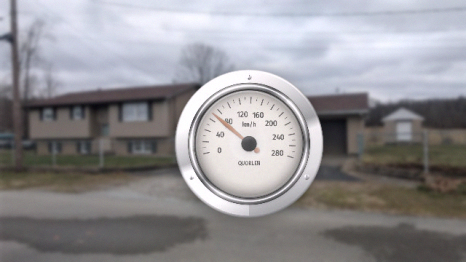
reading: 70 km/h
